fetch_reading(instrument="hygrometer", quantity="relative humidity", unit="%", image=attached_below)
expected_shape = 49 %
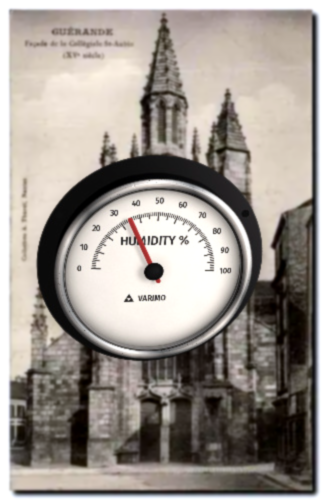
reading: 35 %
